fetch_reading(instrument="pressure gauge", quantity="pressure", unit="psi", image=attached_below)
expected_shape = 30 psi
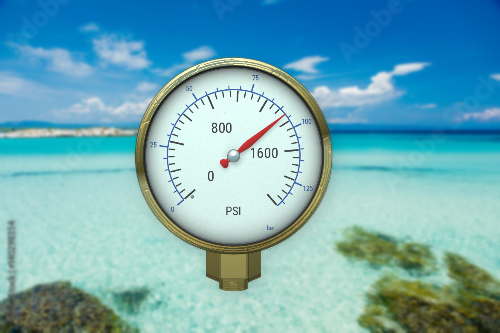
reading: 1350 psi
